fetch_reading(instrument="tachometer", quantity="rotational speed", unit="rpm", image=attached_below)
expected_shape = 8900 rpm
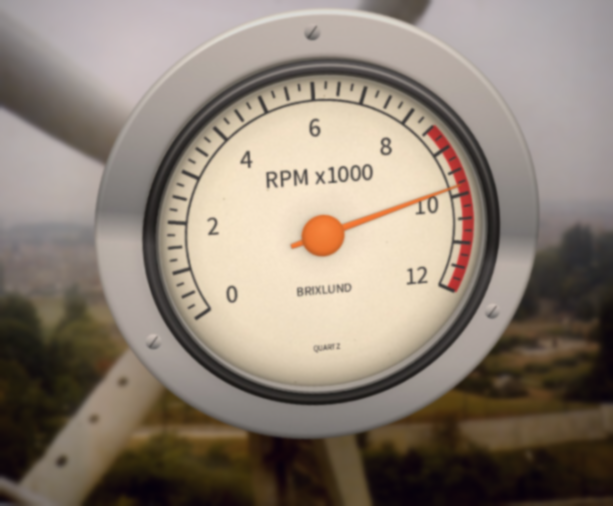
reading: 9750 rpm
